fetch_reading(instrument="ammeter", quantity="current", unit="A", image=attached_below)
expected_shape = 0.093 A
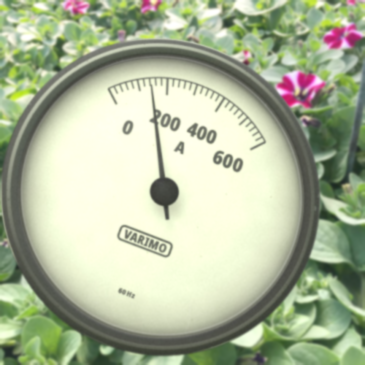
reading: 140 A
